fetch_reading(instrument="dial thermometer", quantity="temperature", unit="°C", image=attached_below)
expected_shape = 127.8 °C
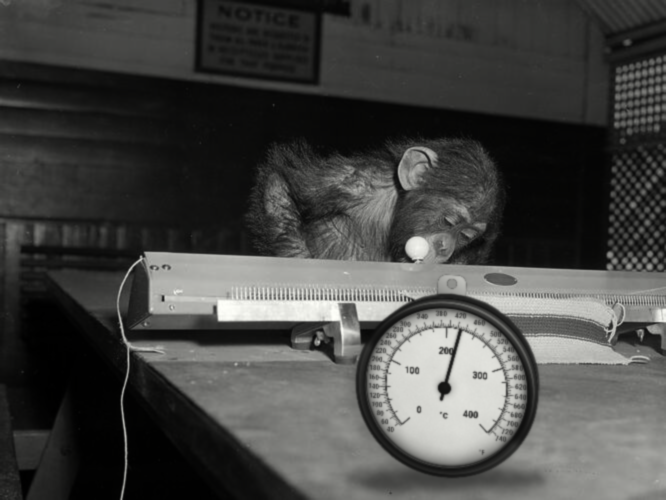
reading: 220 °C
